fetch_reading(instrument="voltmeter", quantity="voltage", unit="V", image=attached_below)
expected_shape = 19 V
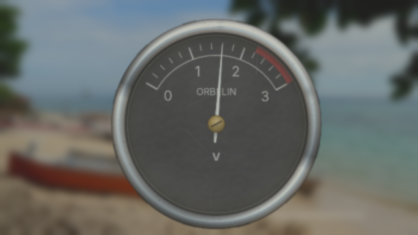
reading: 1.6 V
